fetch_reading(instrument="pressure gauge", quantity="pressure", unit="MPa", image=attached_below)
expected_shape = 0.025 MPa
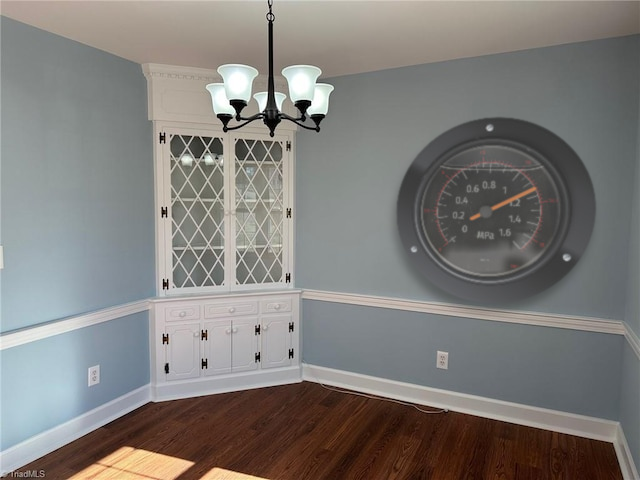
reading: 1.15 MPa
